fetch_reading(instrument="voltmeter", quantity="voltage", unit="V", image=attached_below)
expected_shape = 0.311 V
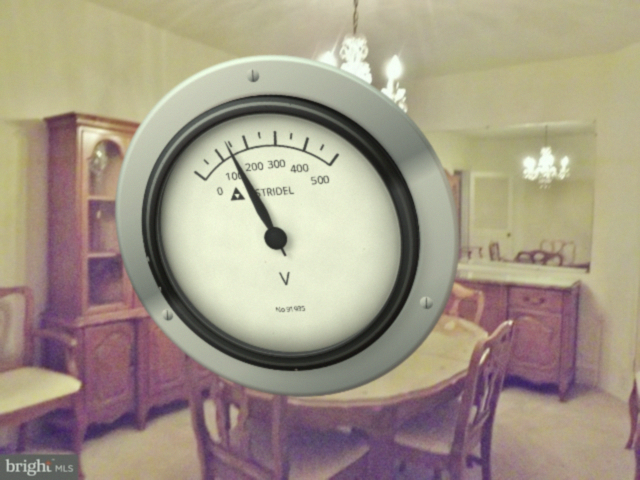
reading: 150 V
